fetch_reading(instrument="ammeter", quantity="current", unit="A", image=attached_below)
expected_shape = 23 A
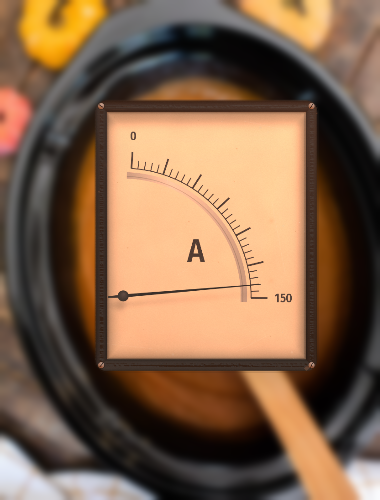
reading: 140 A
